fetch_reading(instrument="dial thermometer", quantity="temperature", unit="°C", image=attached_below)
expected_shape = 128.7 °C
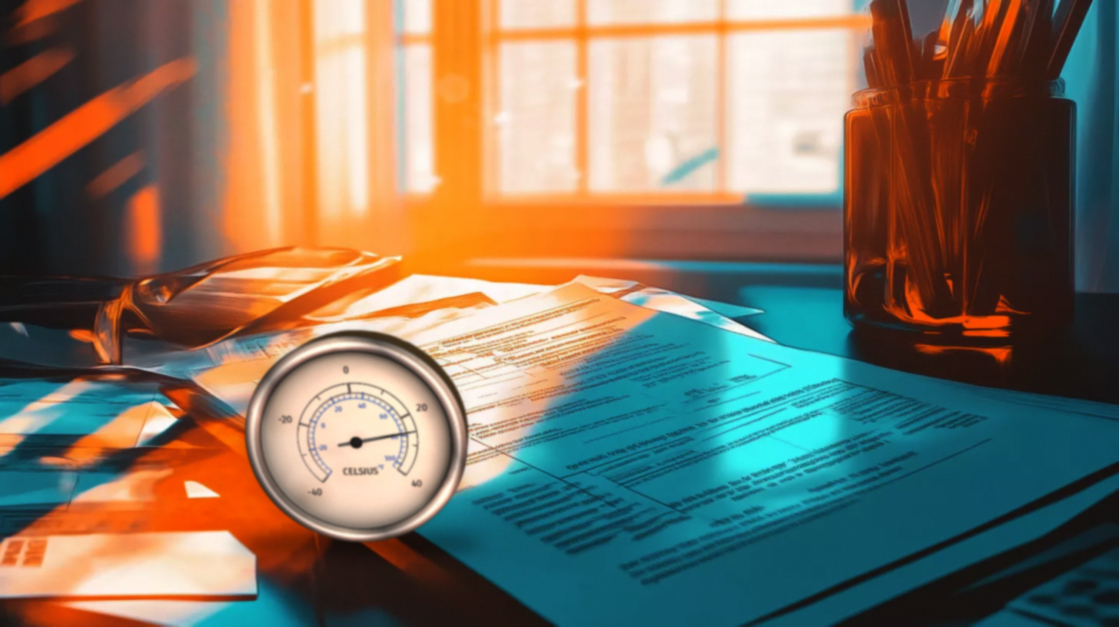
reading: 25 °C
